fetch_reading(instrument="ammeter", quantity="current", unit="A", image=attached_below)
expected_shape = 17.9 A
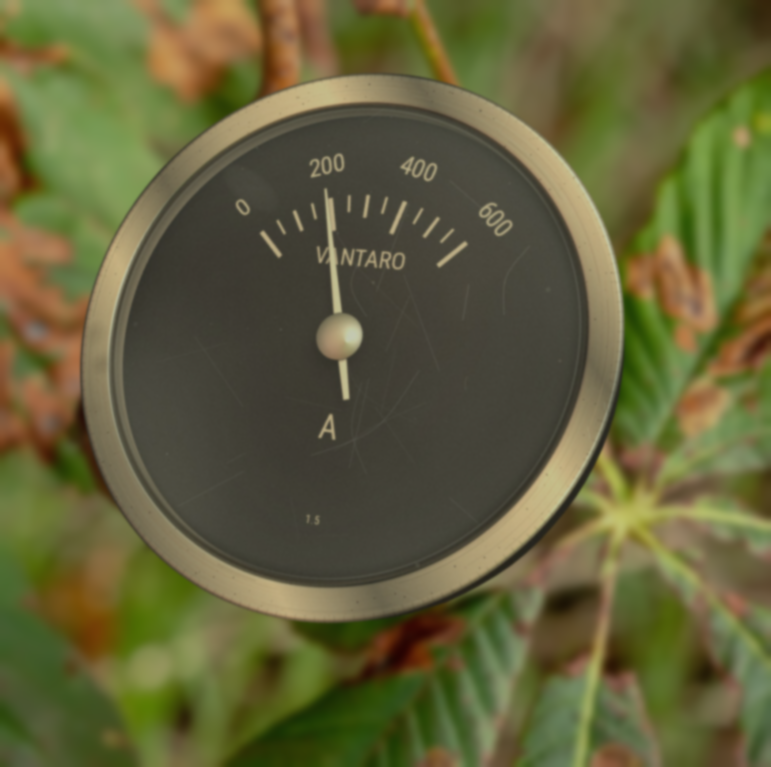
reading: 200 A
